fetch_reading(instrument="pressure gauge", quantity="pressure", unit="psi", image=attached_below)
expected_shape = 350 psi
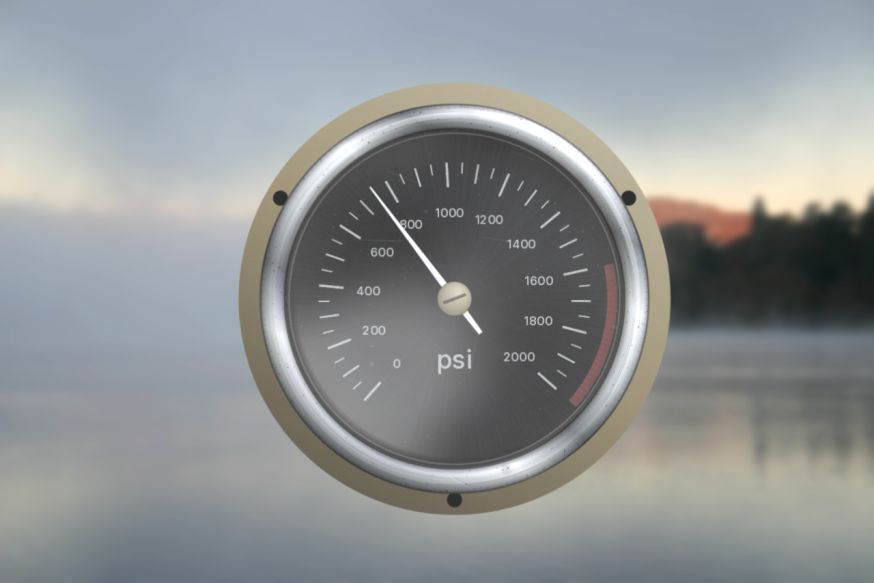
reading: 750 psi
